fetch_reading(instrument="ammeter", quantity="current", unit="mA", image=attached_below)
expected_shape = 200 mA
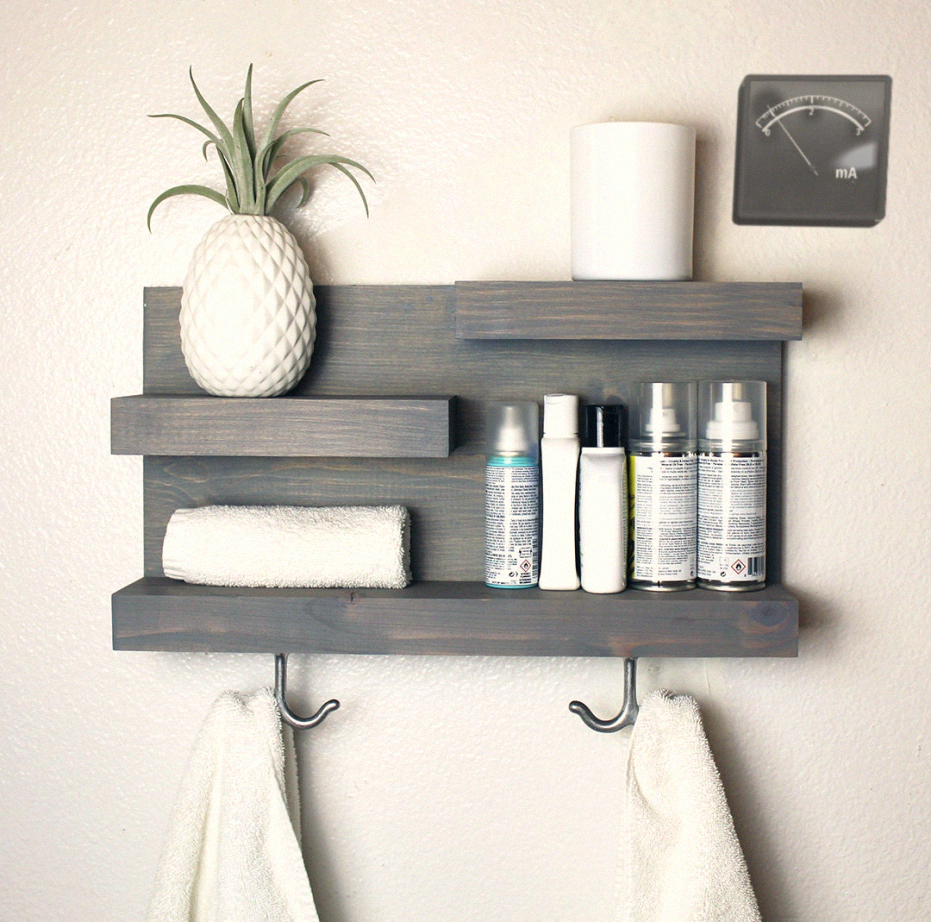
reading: 1 mA
